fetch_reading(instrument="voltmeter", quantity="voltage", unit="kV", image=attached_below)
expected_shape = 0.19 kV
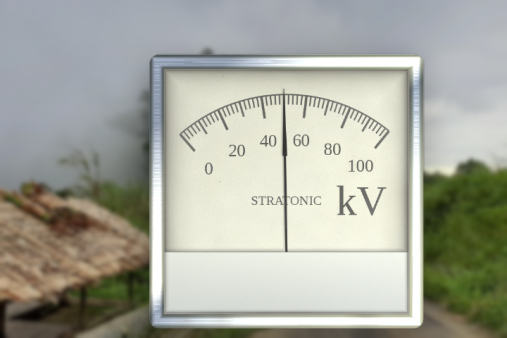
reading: 50 kV
